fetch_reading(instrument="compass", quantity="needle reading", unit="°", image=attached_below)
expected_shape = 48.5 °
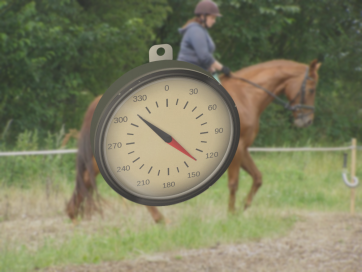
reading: 135 °
